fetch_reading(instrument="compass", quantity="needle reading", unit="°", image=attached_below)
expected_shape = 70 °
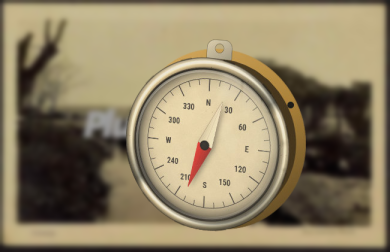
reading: 200 °
